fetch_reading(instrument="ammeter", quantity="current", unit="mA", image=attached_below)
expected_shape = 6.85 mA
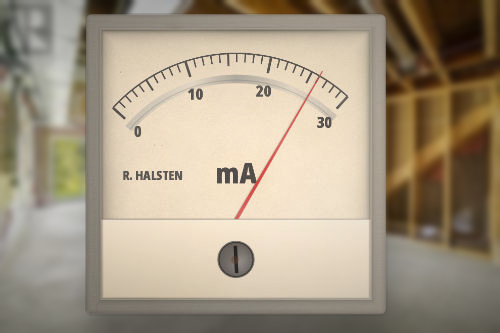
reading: 26 mA
